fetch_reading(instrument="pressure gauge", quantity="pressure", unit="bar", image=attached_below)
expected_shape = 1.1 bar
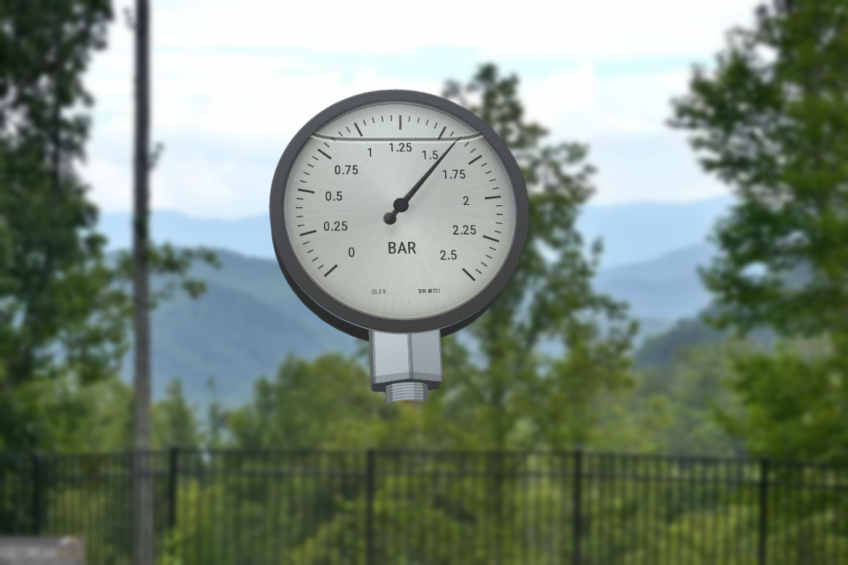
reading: 1.6 bar
